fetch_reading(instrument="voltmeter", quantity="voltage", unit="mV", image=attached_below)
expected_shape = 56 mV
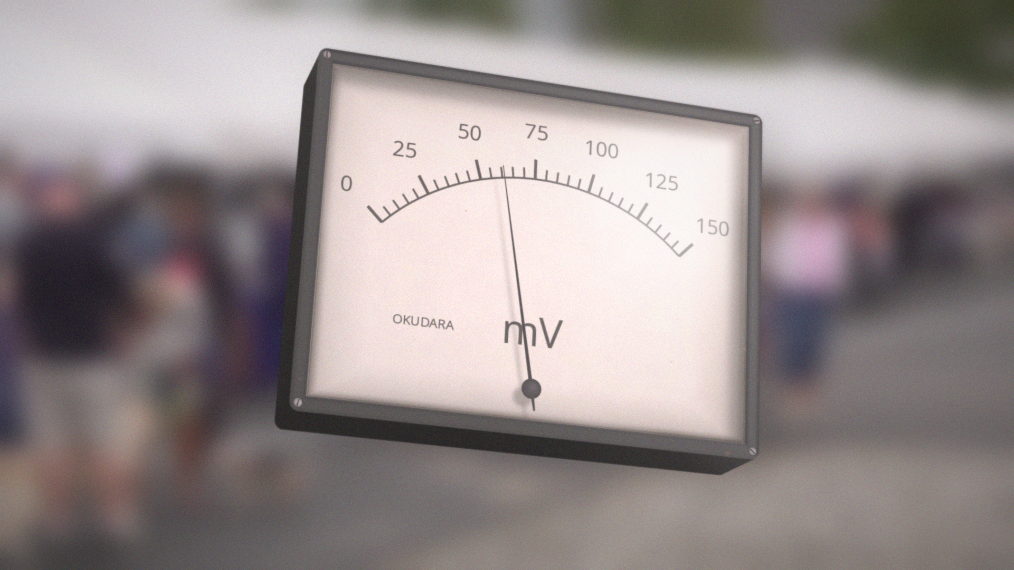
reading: 60 mV
